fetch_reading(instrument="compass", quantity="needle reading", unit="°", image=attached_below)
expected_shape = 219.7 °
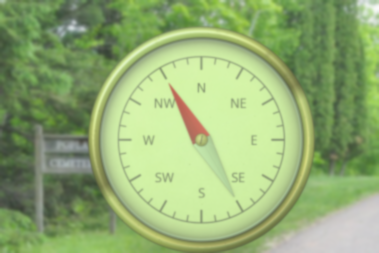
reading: 330 °
